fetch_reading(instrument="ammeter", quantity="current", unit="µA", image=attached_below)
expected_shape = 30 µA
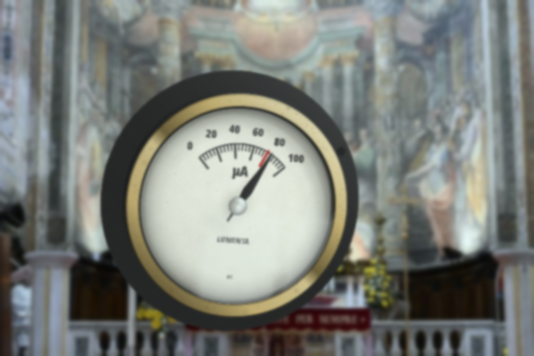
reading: 80 µA
